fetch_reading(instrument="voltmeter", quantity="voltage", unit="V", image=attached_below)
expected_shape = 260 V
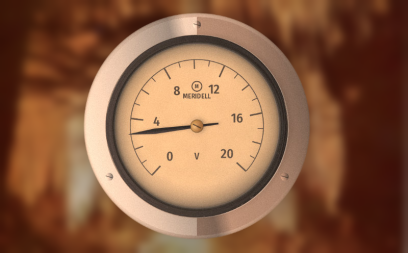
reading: 3 V
